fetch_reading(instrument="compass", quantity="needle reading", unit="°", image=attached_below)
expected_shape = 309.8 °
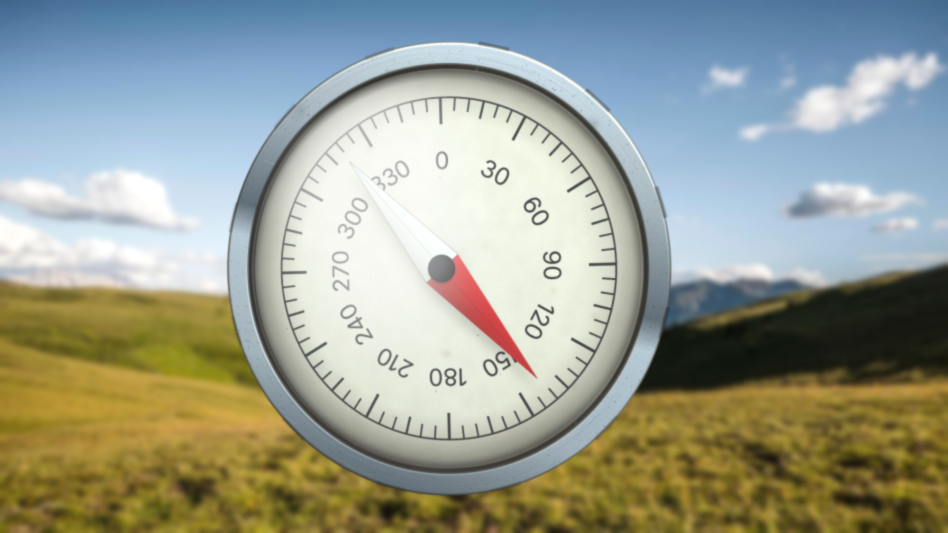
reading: 140 °
